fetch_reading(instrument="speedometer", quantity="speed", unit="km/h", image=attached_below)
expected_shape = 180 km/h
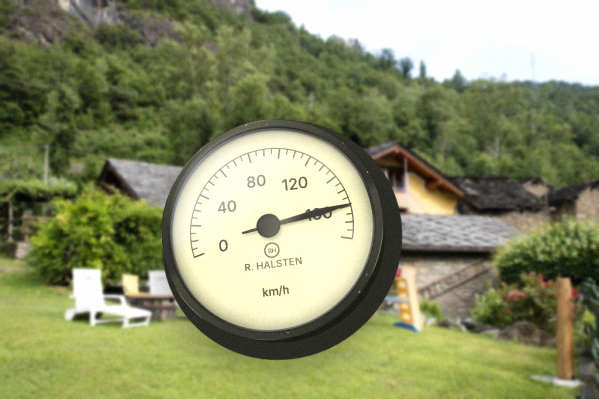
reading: 160 km/h
